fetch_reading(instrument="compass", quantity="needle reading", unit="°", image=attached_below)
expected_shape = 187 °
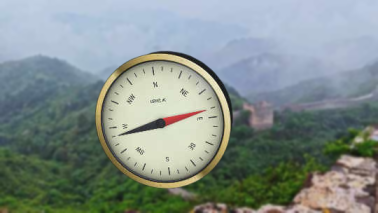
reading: 80 °
